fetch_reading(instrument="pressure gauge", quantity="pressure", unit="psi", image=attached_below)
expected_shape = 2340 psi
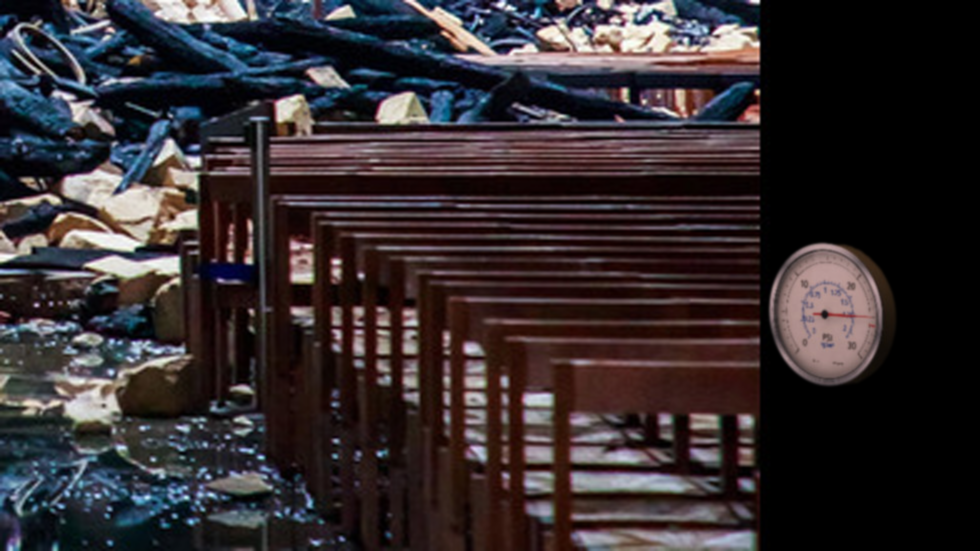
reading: 25 psi
